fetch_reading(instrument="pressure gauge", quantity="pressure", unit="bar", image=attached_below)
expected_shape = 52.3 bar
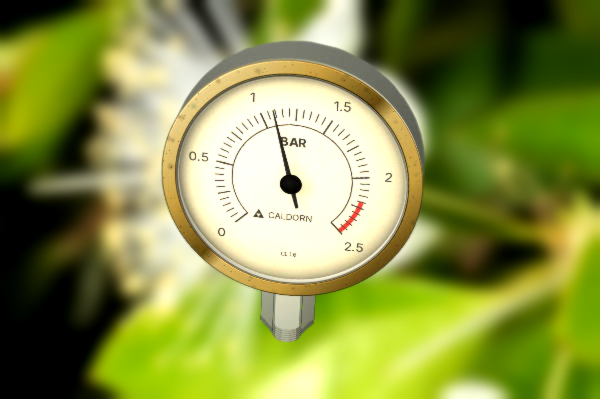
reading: 1.1 bar
